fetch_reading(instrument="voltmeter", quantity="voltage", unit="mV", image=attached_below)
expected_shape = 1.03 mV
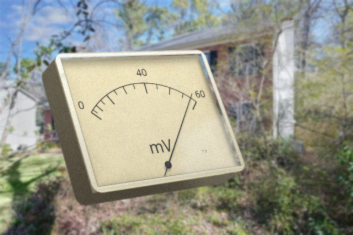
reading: 57.5 mV
